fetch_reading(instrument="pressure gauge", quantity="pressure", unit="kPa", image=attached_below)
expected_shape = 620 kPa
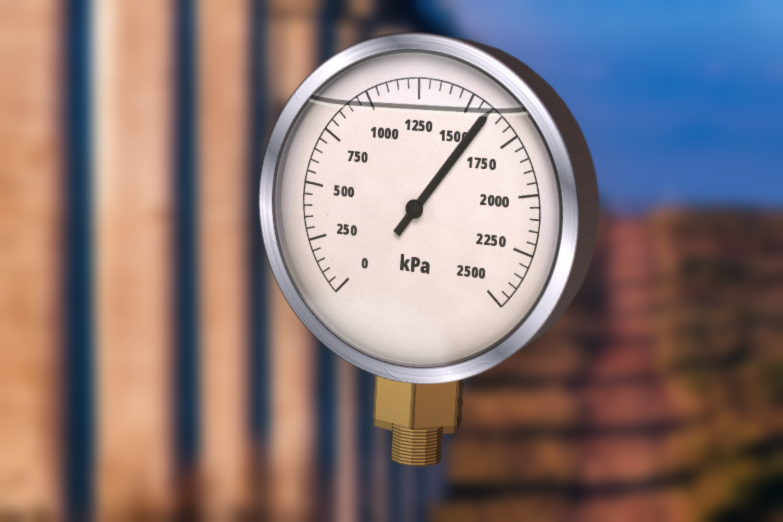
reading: 1600 kPa
